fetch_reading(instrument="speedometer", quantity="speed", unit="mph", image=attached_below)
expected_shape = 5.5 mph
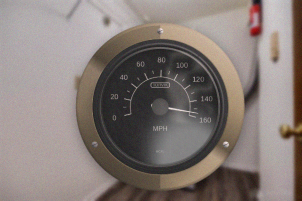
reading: 155 mph
